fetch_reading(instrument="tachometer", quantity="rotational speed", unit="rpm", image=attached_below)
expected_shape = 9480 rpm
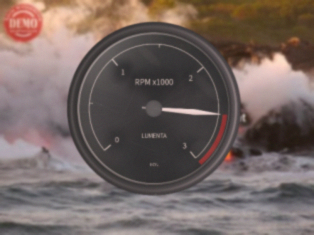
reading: 2500 rpm
